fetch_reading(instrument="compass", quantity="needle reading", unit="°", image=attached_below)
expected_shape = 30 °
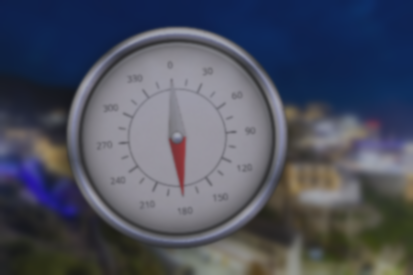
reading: 180 °
